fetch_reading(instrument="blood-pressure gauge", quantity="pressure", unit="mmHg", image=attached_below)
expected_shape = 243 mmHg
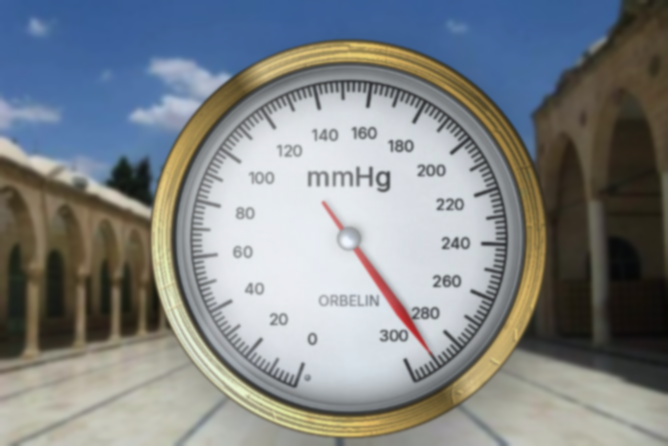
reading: 290 mmHg
